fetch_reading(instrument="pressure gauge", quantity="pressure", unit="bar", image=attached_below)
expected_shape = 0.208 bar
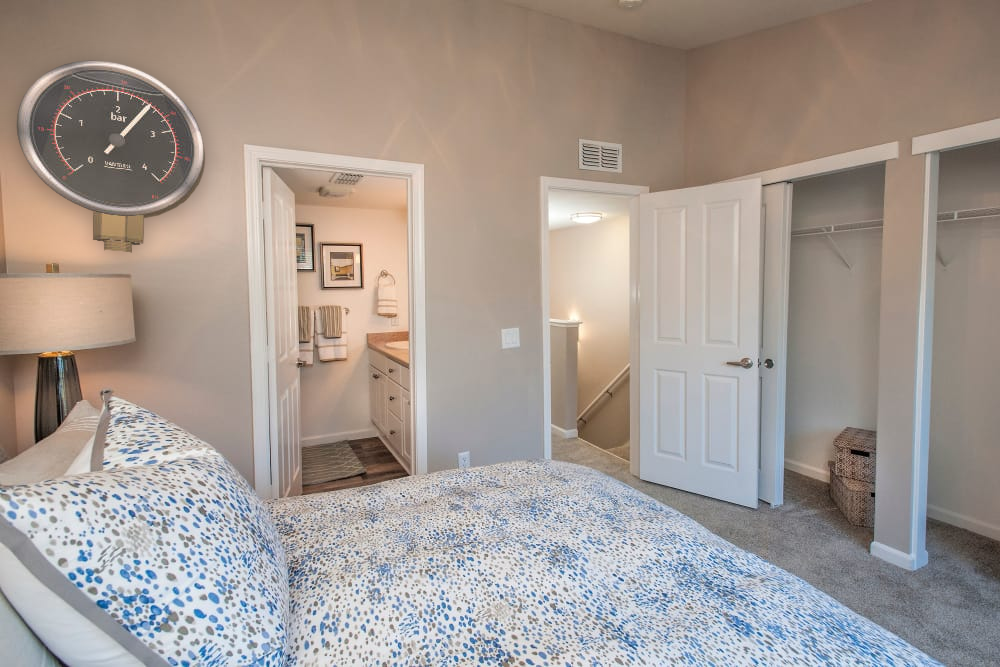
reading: 2.5 bar
